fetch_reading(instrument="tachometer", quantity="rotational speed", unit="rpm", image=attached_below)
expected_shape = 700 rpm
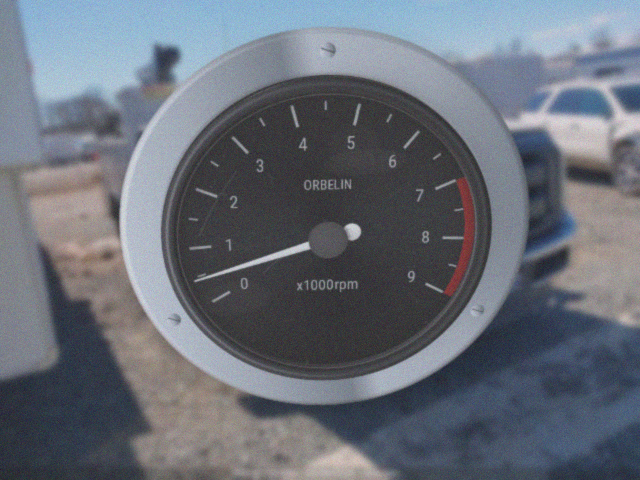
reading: 500 rpm
